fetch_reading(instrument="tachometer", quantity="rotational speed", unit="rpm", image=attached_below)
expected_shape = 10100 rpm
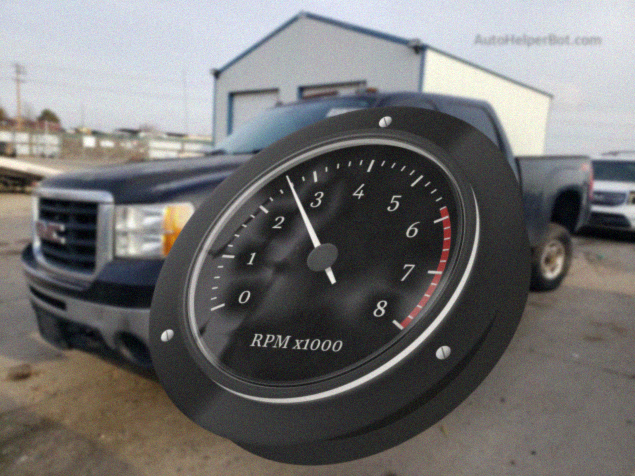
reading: 2600 rpm
